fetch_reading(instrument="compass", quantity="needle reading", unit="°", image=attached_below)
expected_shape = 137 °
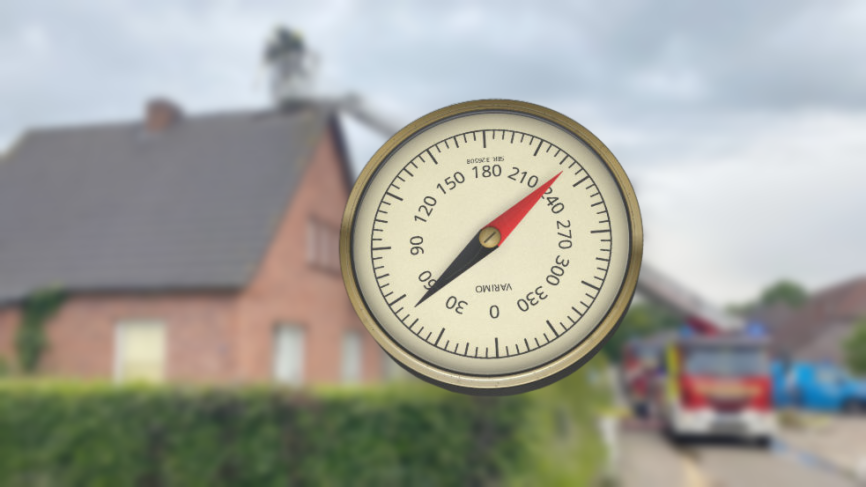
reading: 230 °
